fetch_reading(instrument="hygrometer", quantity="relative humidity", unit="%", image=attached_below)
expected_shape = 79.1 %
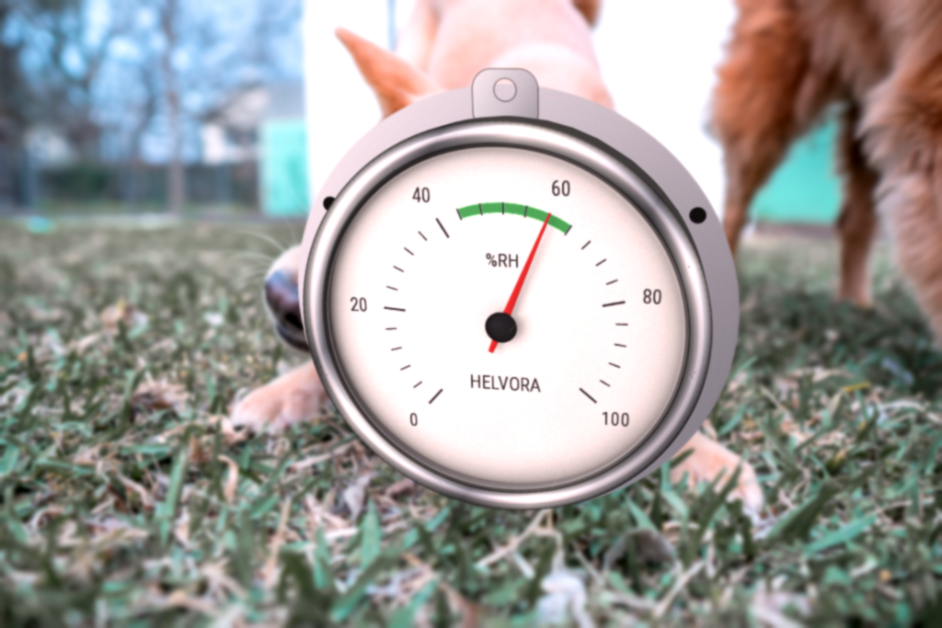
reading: 60 %
